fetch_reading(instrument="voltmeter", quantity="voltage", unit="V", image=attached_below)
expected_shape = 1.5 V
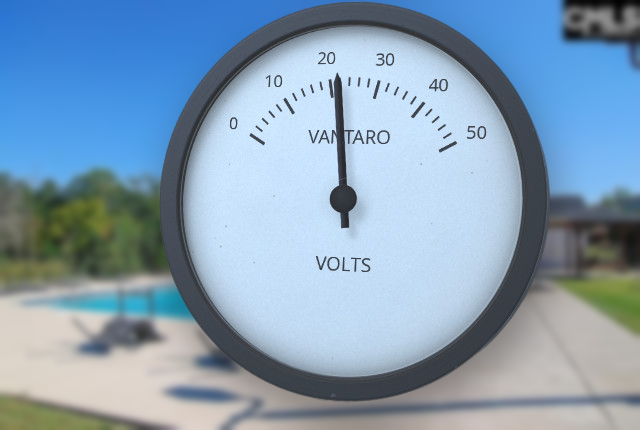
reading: 22 V
